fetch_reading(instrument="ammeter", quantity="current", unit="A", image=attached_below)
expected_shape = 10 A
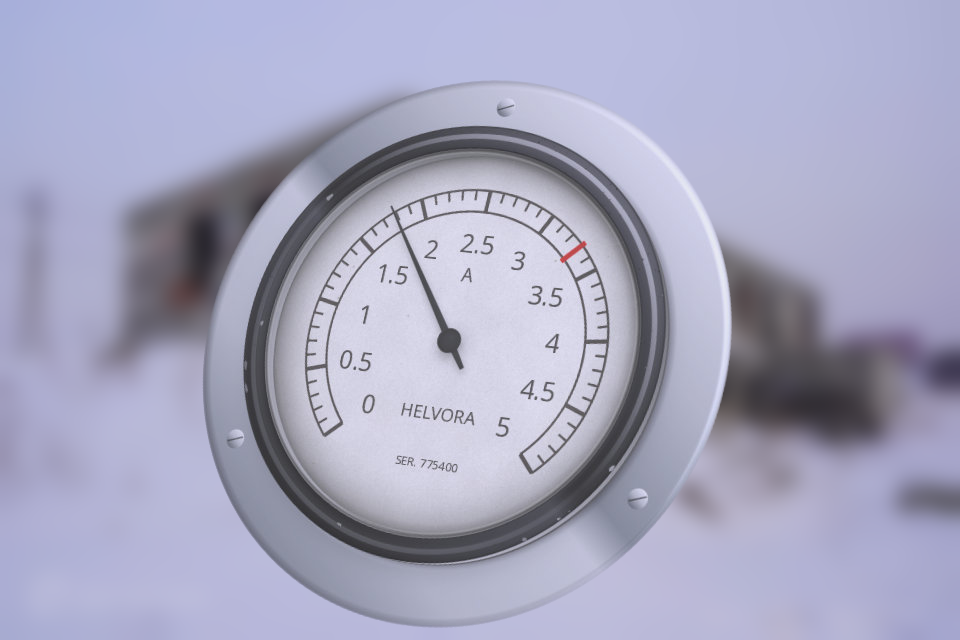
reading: 1.8 A
